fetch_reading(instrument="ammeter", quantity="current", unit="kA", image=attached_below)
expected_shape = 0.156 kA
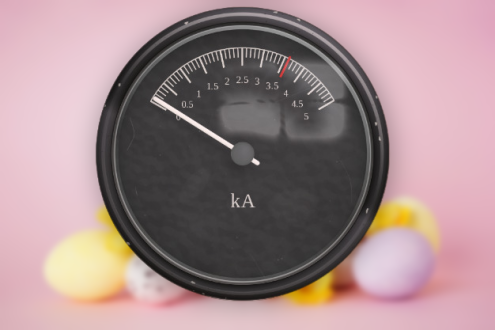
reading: 0.1 kA
